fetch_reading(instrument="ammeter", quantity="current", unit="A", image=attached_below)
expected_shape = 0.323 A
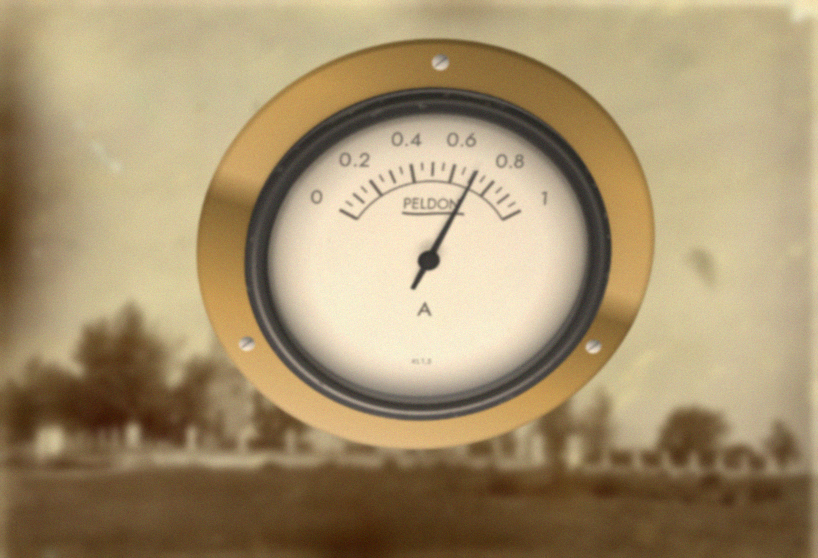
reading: 0.7 A
